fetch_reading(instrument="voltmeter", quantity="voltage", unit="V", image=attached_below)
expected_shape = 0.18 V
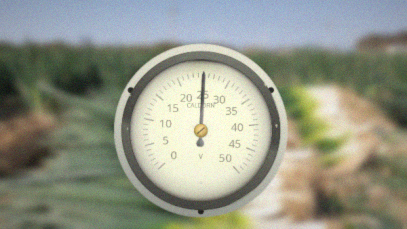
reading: 25 V
